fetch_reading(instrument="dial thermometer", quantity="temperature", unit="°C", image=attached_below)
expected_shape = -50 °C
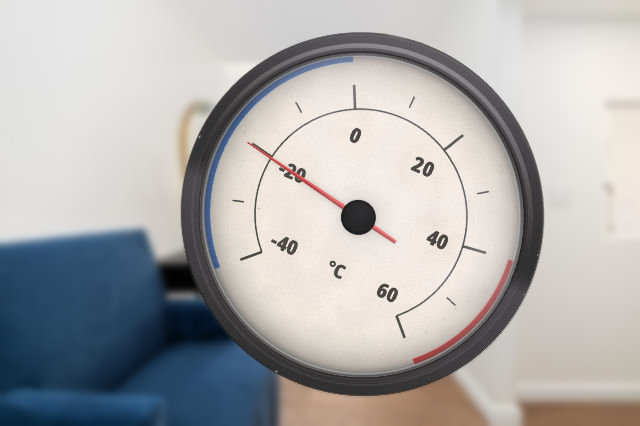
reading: -20 °C
